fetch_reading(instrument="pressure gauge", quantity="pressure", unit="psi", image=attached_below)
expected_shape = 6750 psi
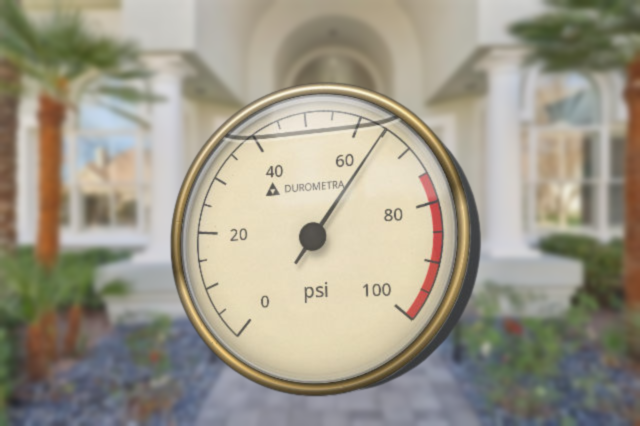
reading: 65 psi
